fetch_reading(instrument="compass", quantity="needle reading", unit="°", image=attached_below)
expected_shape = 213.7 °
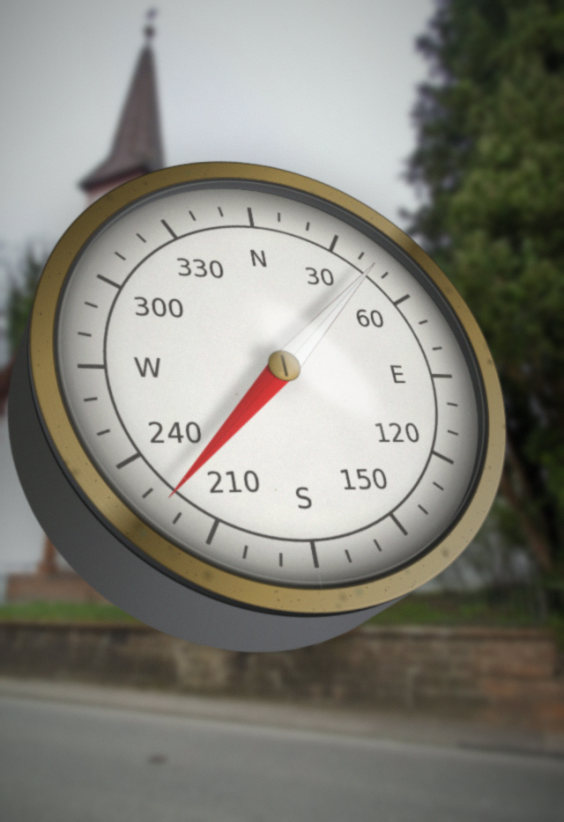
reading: 225 °
